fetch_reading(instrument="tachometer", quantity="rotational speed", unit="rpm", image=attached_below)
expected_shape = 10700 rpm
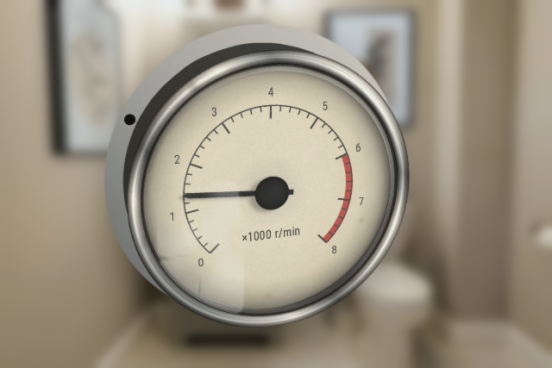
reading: 1400 rpm
